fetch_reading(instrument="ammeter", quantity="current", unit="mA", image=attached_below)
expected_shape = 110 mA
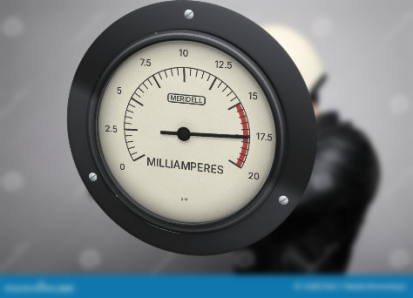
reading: 17.5 mA
